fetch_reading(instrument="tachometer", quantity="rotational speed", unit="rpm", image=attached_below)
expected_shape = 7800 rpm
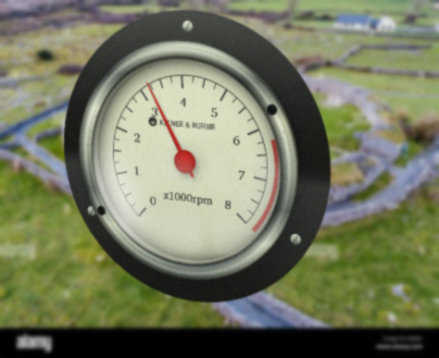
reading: 3250 rpm
